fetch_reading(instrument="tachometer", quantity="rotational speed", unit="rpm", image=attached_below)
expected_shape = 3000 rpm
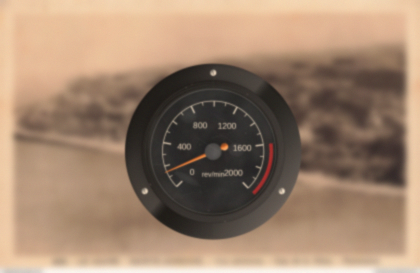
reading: 150 rpm
